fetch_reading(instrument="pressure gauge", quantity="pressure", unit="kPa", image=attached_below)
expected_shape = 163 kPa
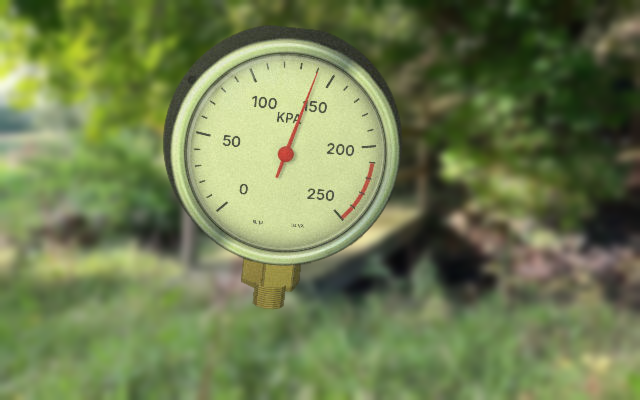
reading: 140 kPa
